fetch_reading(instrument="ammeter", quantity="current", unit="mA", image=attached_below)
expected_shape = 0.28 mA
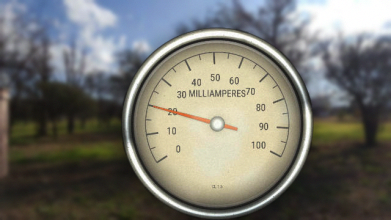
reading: 20 mA
